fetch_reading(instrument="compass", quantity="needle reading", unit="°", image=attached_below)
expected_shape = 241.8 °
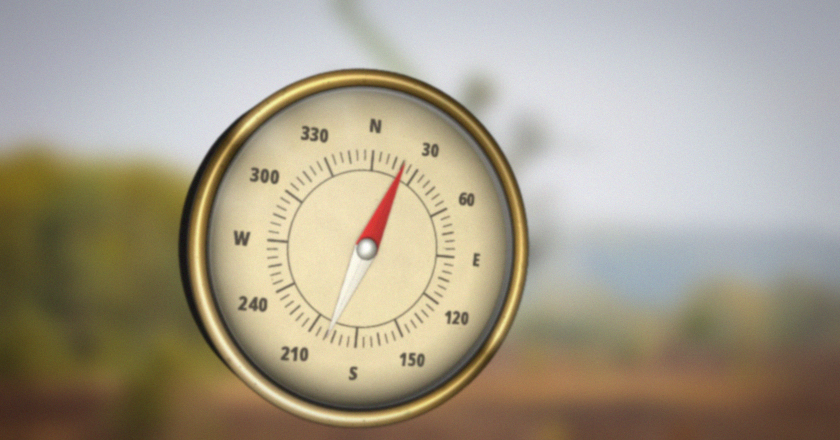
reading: 20 °
